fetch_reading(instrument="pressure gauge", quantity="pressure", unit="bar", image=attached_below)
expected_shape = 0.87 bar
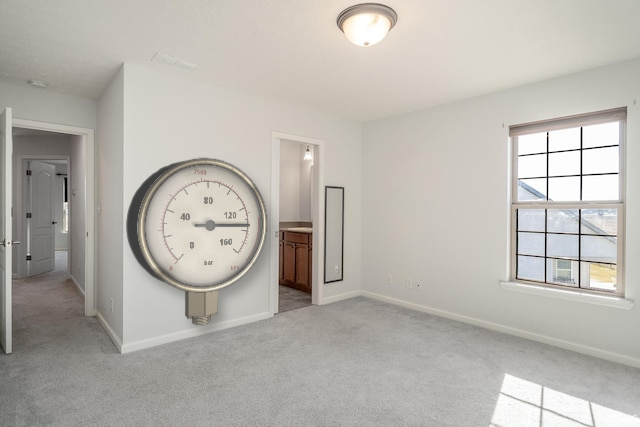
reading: 135 bar
